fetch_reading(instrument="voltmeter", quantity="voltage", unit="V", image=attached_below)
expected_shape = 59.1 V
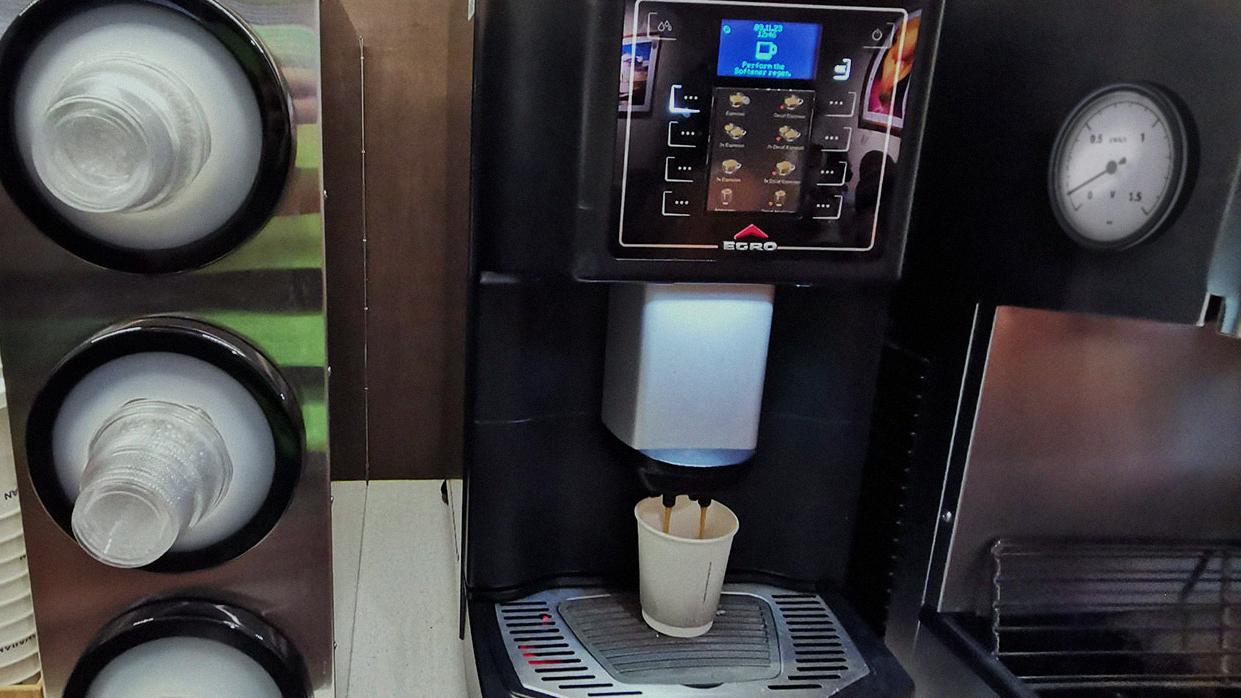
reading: 0.1 V
